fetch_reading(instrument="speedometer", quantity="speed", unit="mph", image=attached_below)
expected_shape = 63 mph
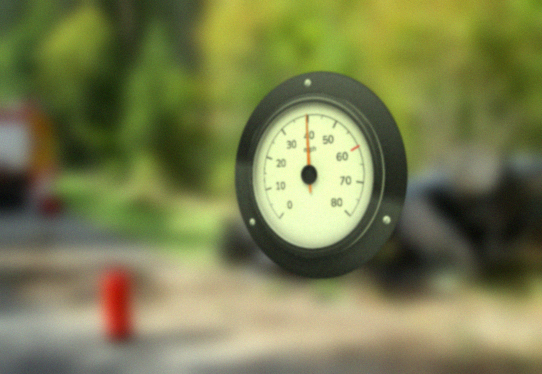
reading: 40 mph
